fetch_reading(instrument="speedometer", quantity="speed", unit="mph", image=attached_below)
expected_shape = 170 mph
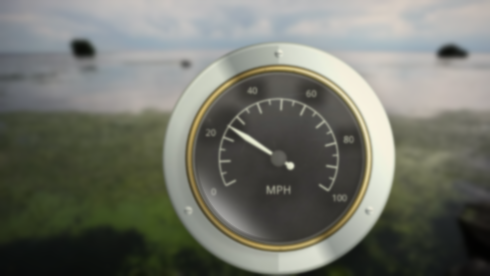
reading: 25 mph
